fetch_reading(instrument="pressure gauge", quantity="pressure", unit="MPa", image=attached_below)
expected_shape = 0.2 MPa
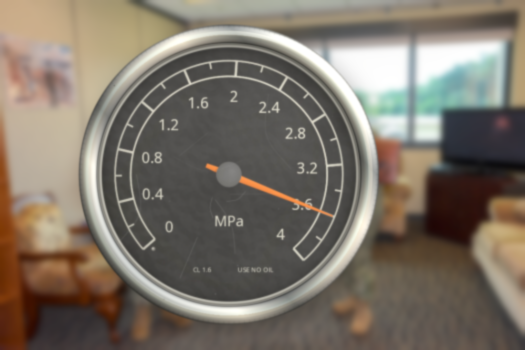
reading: 3.6 MPa
